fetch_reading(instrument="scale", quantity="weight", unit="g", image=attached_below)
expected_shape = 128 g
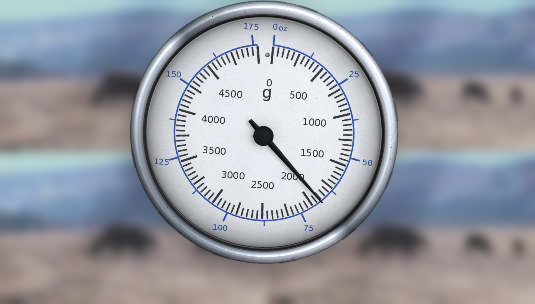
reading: 1900 g
